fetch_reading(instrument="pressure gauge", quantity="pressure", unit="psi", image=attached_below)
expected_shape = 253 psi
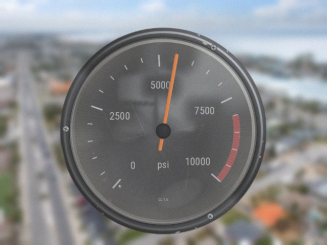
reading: 5500 psi
